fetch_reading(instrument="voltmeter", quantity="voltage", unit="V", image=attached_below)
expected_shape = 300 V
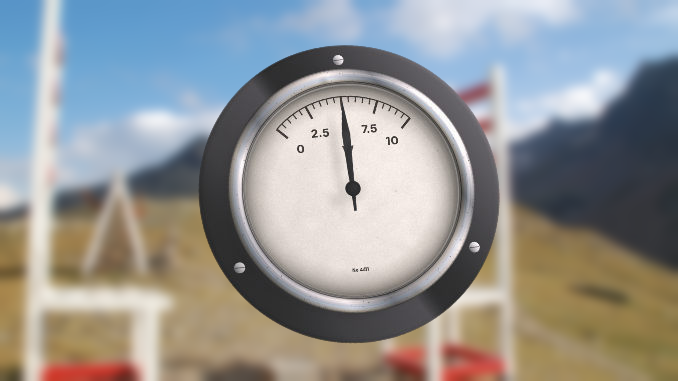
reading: 5 V
